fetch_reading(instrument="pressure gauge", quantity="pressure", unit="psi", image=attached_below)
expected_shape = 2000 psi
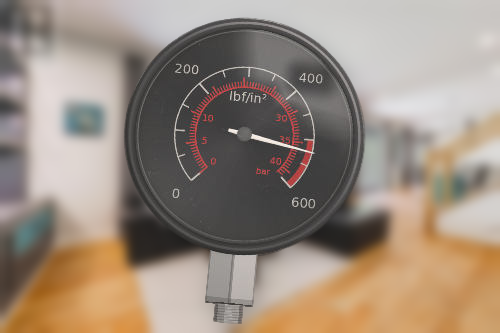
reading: 525 psi
